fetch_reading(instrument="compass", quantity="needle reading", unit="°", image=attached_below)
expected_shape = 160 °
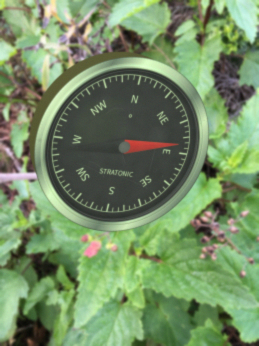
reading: 80 °
